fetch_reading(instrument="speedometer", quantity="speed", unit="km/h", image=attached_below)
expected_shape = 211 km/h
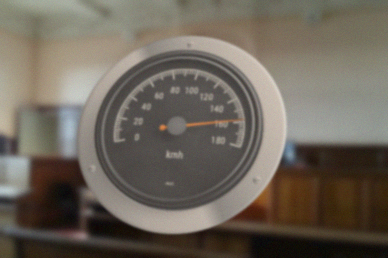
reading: 160 km/h
